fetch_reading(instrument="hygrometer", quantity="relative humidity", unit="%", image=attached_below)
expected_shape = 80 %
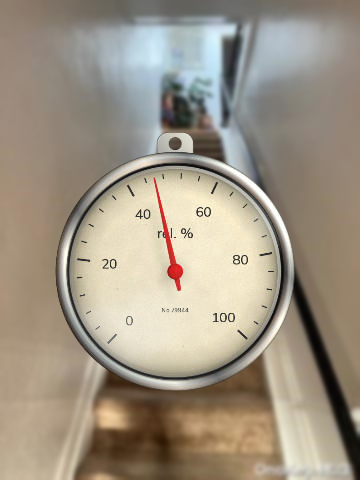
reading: 46 %
